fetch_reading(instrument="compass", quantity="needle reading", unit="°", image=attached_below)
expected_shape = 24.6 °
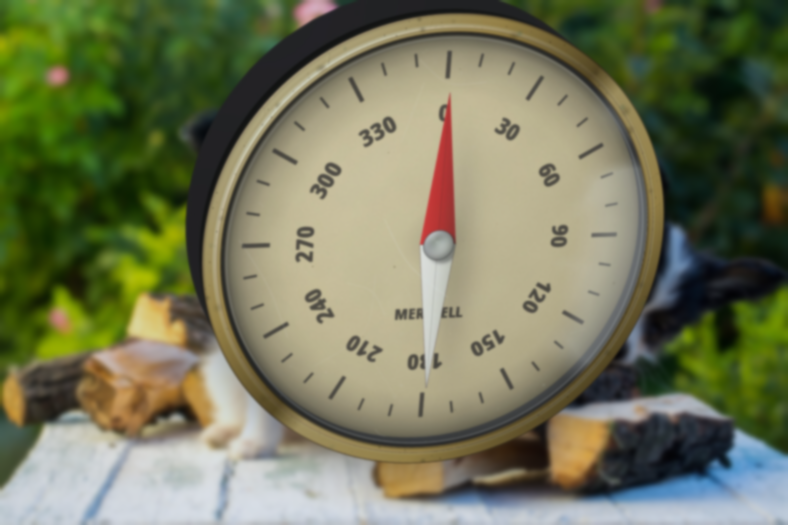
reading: 0 °
